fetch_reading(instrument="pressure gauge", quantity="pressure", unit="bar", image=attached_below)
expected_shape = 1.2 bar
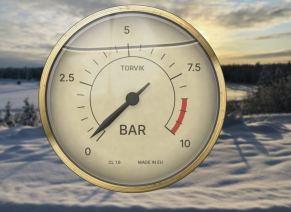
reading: 0.25 bar
